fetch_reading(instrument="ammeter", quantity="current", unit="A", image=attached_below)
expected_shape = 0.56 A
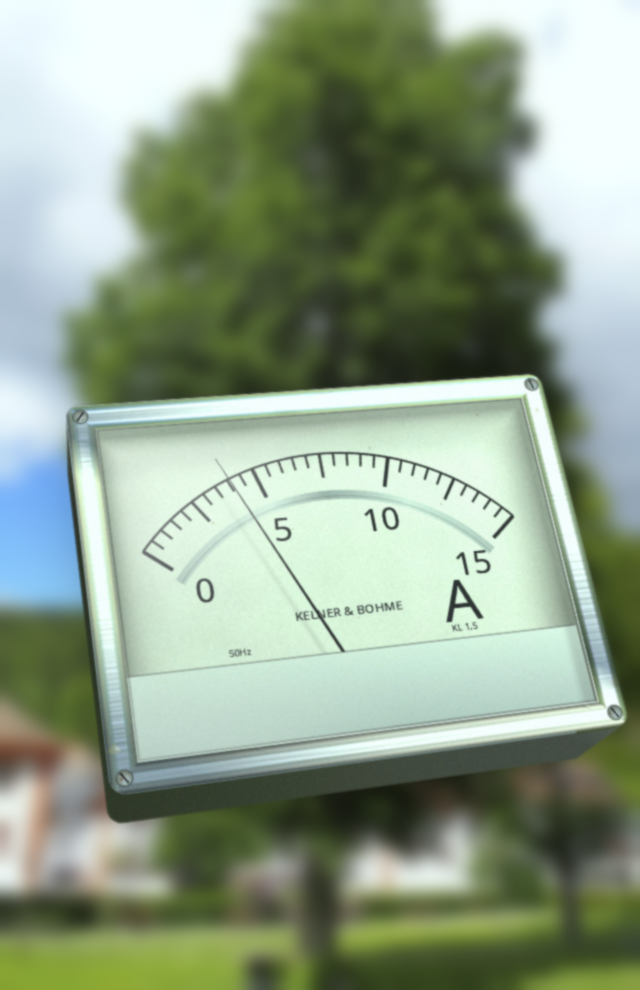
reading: 4 A
